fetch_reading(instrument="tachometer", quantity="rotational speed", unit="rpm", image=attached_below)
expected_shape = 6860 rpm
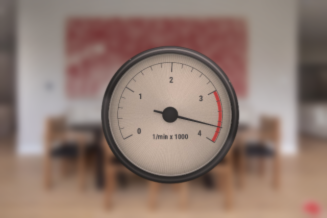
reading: 3700 rpm
